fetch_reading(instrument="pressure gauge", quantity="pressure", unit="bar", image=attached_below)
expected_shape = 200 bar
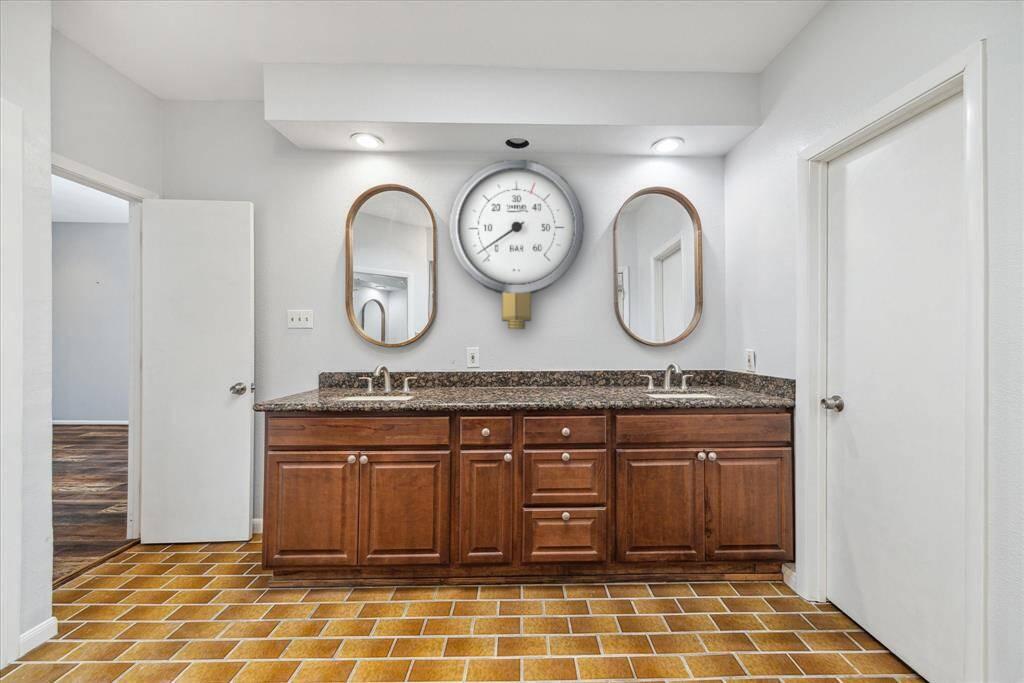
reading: 2.5 bar
